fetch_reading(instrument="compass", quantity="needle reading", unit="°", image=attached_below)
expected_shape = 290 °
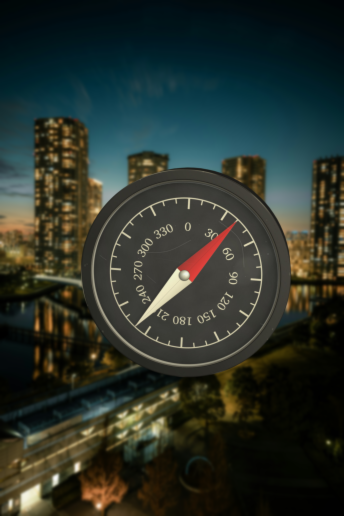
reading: 40 °
